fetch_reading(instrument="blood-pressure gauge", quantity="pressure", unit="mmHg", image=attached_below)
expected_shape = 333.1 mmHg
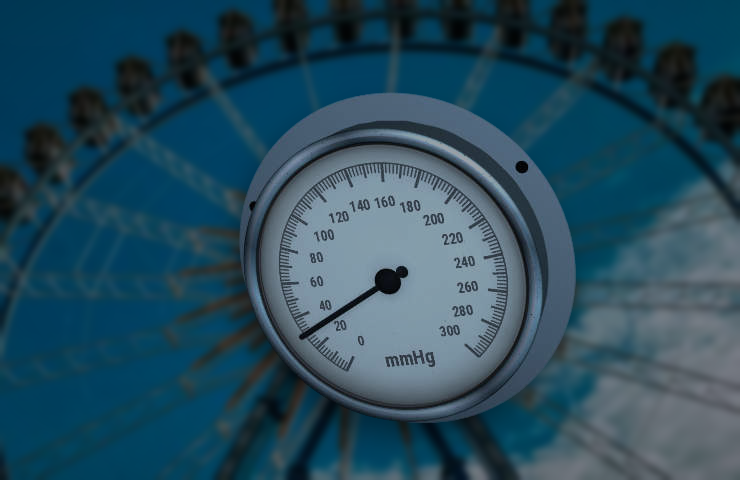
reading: 30 mmHg
